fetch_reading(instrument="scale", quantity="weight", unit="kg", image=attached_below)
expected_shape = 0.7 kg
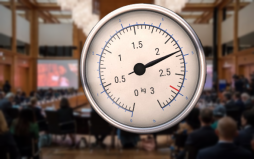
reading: 2.2 kg
